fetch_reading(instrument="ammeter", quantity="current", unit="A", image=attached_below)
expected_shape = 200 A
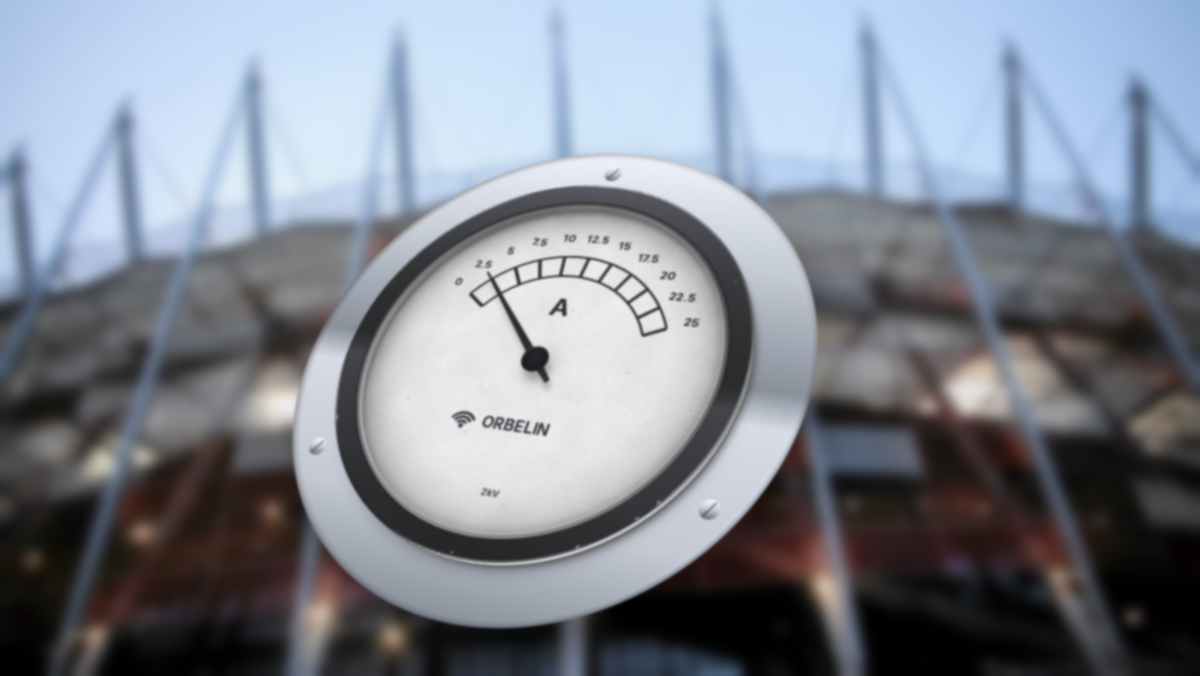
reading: 2.5 A
